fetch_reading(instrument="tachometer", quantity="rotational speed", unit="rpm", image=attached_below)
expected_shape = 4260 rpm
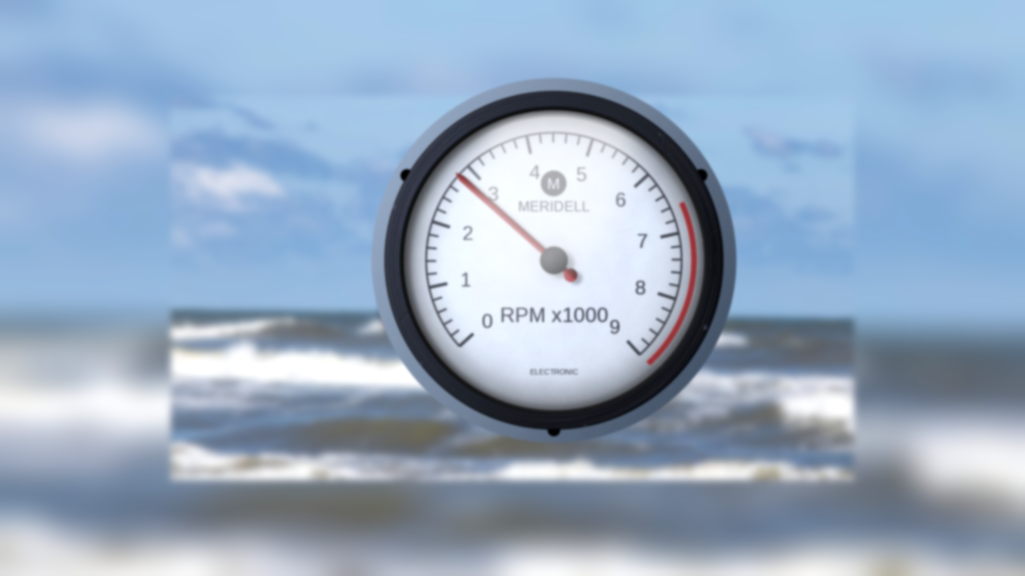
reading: 2800 rpm
